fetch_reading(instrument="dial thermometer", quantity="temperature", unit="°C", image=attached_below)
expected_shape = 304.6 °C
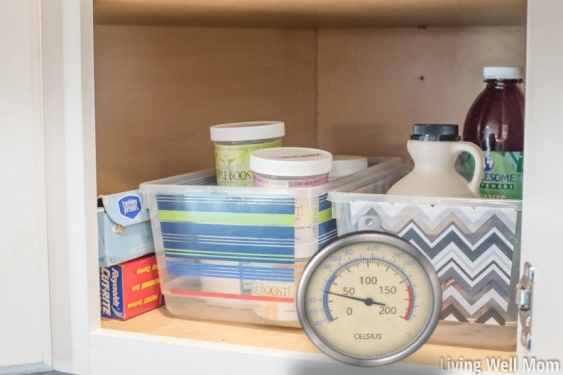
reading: 37.5 °C
